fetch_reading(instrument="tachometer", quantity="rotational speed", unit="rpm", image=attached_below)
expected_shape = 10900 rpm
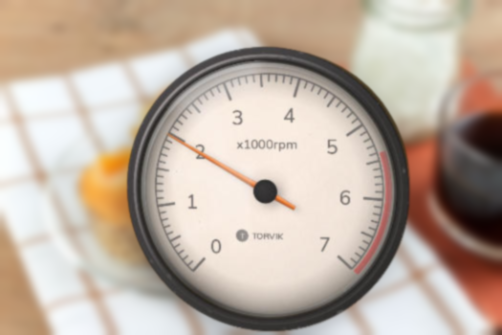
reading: 2000 rpm
